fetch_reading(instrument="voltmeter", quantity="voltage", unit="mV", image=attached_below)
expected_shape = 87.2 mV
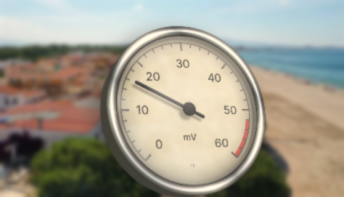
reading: 16 mV
